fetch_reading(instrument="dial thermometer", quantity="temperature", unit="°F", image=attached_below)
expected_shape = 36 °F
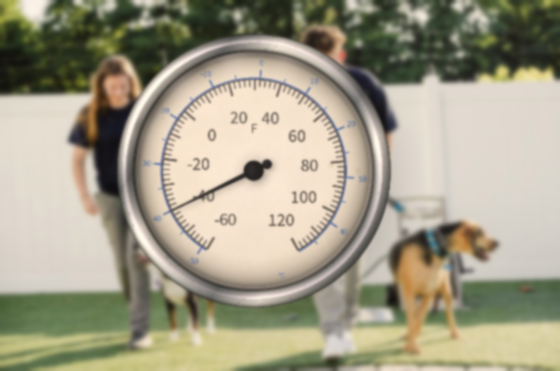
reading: -40 °F
